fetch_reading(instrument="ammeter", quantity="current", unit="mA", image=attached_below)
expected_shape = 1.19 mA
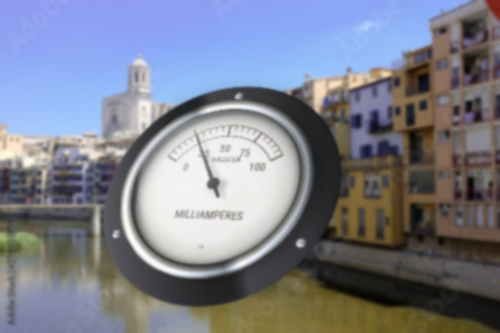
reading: 25 mA
